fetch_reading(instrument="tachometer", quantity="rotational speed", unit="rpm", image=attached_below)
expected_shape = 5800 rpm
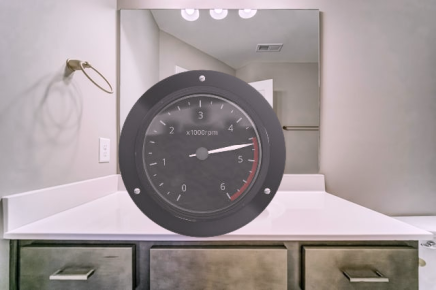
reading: 4625 rpm
